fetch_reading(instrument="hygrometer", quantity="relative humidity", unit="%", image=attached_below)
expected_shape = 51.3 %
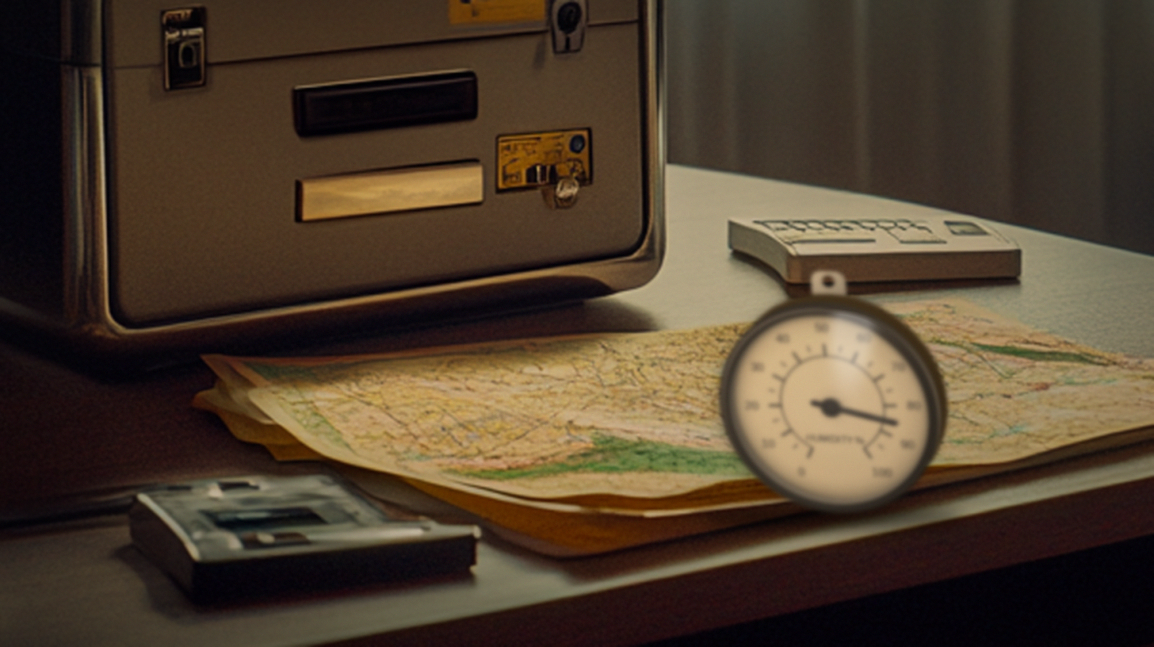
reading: 85 %
